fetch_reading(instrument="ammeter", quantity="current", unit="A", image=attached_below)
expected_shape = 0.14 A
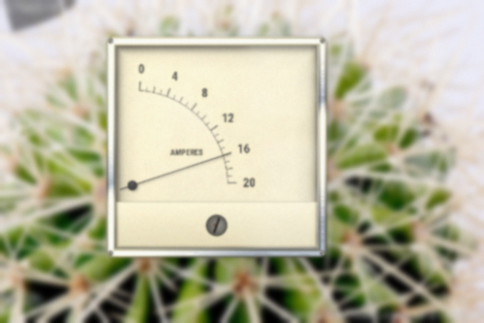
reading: 16 A
